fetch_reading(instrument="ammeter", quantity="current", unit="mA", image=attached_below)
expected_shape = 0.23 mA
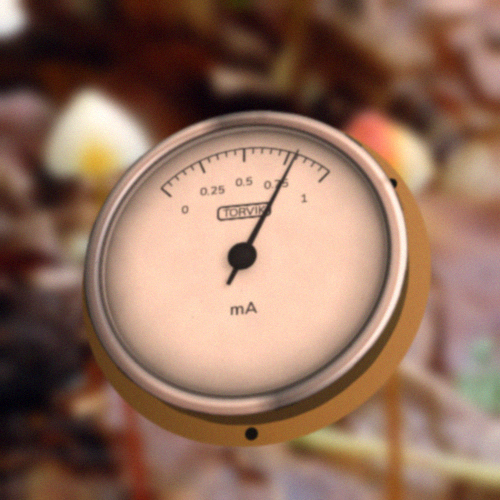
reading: 0.8 mA
